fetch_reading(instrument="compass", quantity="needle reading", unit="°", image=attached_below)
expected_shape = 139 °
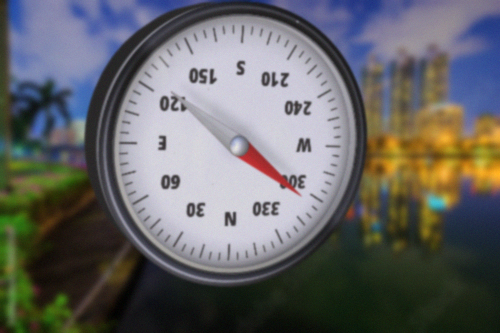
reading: 305 °
